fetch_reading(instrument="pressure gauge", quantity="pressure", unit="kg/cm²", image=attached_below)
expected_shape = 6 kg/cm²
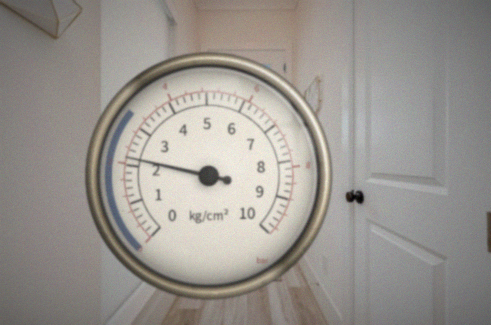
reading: 2.2 kg/cm²
